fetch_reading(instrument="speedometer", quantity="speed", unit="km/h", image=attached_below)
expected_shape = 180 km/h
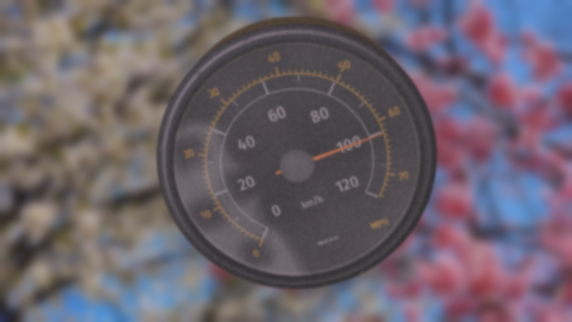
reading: 100 km/h
